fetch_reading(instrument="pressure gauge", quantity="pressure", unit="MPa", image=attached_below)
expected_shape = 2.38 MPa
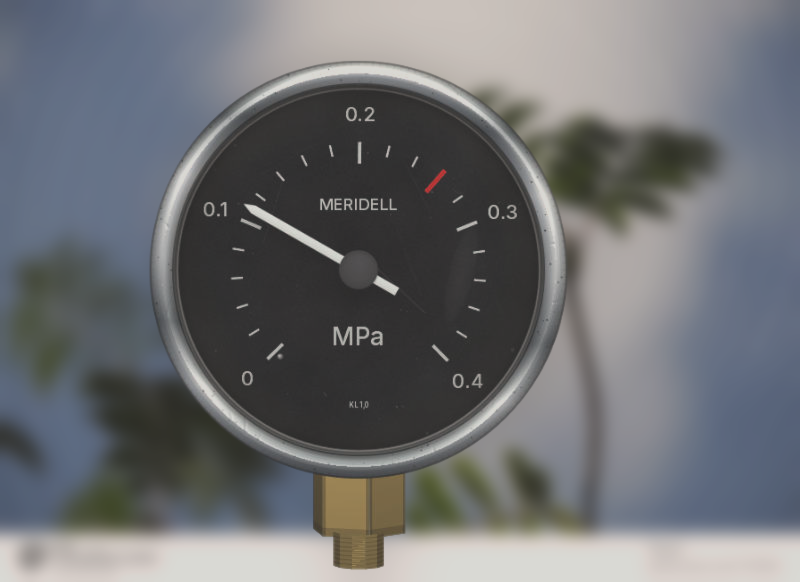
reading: 0.11 MPa
